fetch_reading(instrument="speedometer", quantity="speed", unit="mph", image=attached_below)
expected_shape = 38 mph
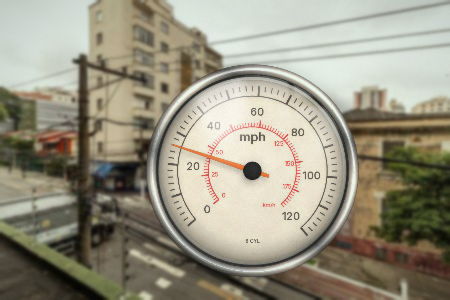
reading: 26 mph
